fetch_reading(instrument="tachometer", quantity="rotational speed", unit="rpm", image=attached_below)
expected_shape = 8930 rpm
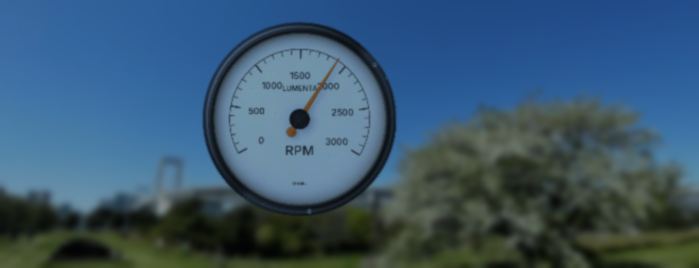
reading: 1900 rpm
